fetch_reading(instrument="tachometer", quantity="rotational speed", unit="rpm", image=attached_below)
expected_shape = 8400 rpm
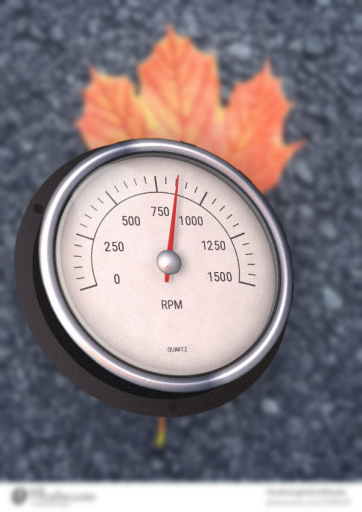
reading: 850 rpm
